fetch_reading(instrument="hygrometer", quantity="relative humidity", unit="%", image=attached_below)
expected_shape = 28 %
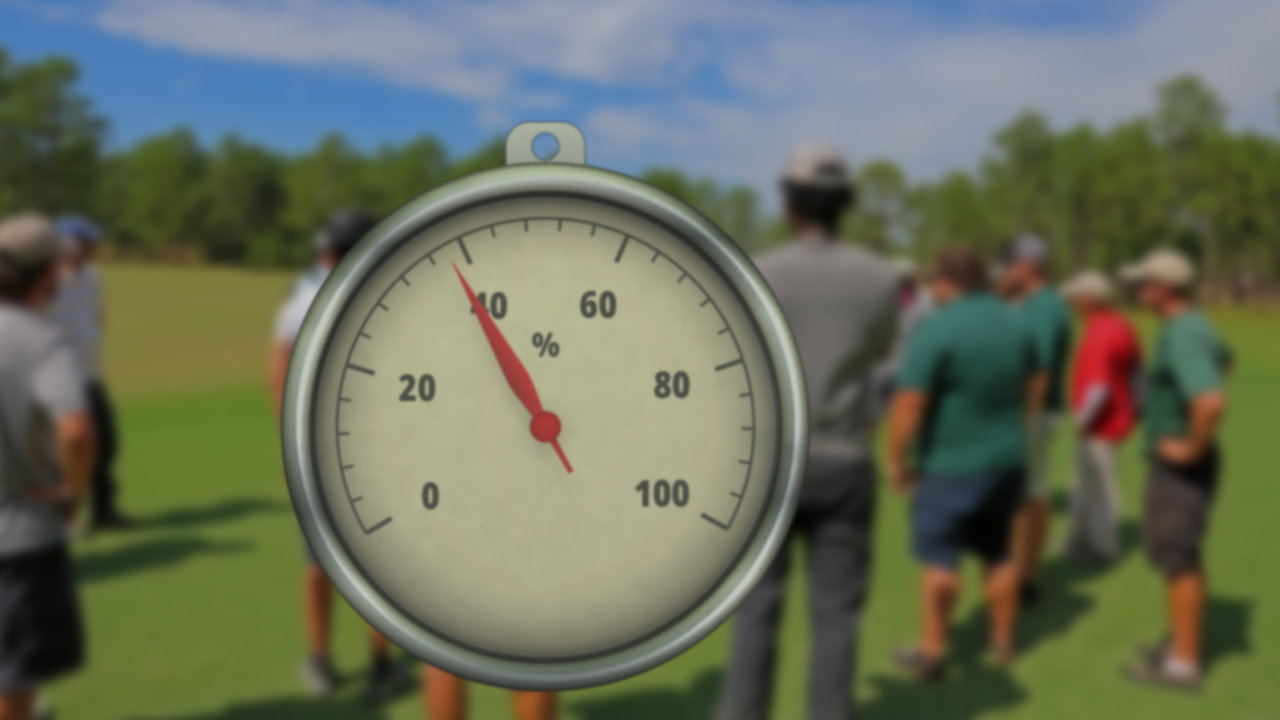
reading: 38 %
